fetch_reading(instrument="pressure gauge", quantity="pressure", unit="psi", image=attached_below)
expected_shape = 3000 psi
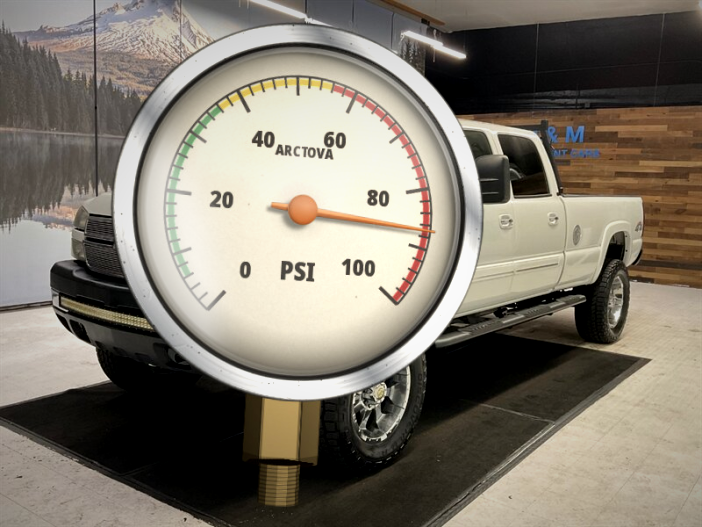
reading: 87 psi
